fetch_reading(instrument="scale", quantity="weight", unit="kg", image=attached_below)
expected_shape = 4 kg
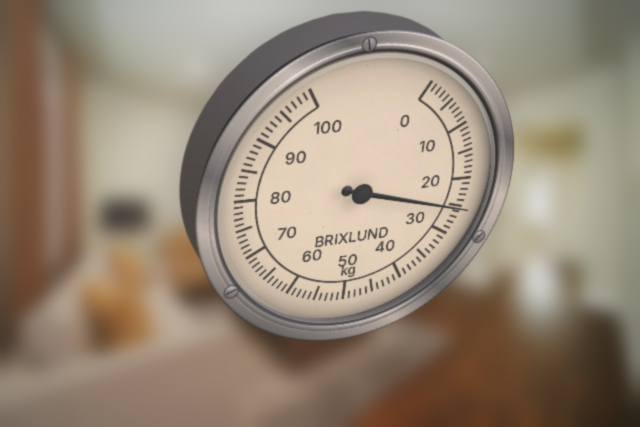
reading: 25 kg
